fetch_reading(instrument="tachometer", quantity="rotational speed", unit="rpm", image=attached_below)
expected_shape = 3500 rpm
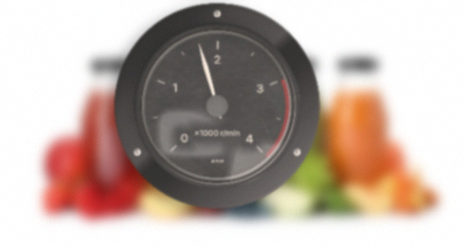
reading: 1750 rpm
